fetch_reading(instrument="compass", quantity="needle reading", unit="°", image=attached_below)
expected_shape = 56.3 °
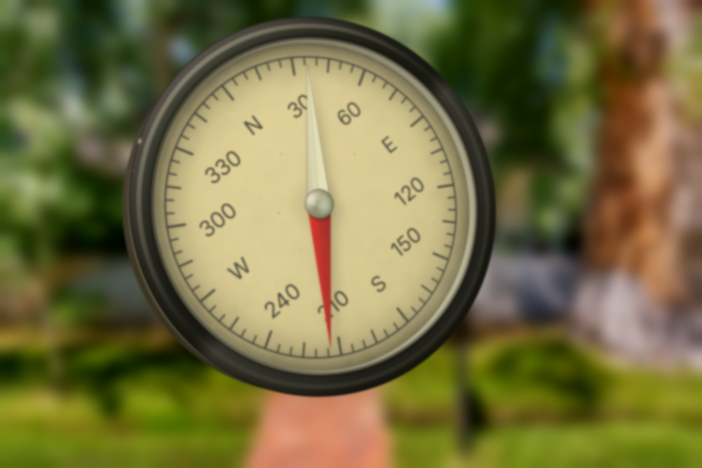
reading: 215 °
